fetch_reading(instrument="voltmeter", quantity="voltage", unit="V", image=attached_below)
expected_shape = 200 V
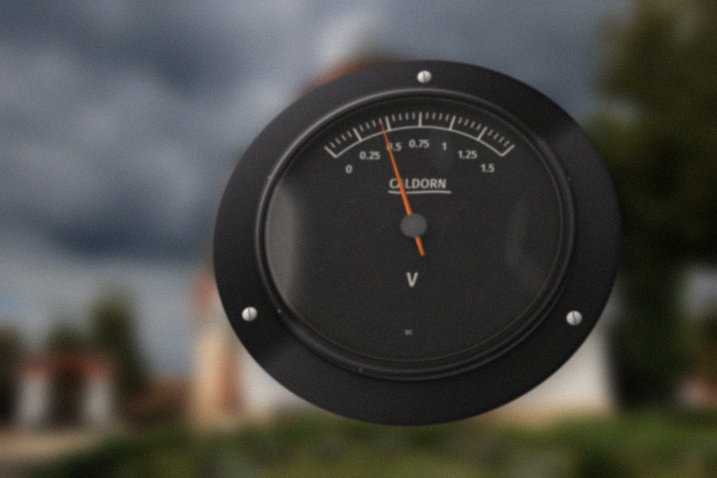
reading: 0.45 V
